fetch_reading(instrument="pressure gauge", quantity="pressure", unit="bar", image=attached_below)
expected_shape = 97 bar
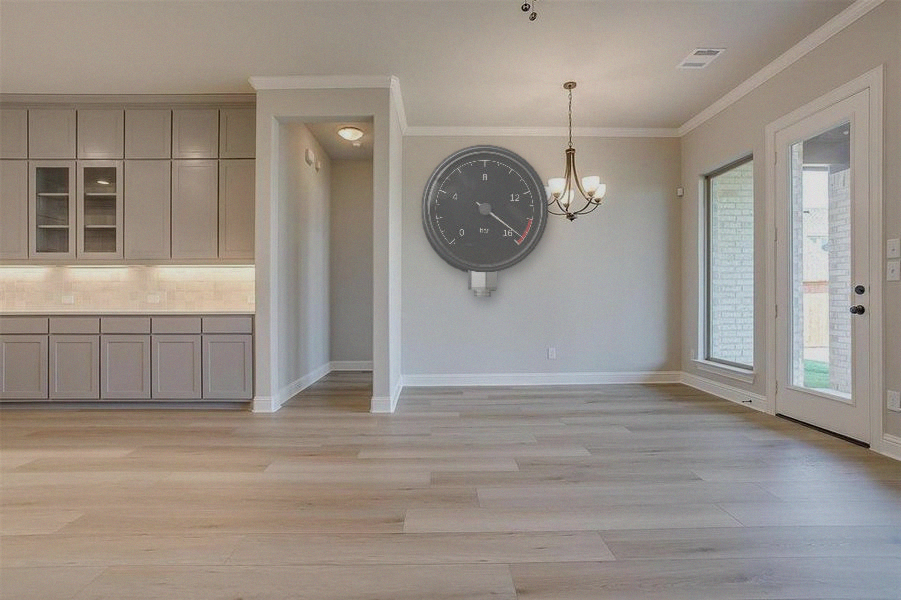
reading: 15.5 bar
